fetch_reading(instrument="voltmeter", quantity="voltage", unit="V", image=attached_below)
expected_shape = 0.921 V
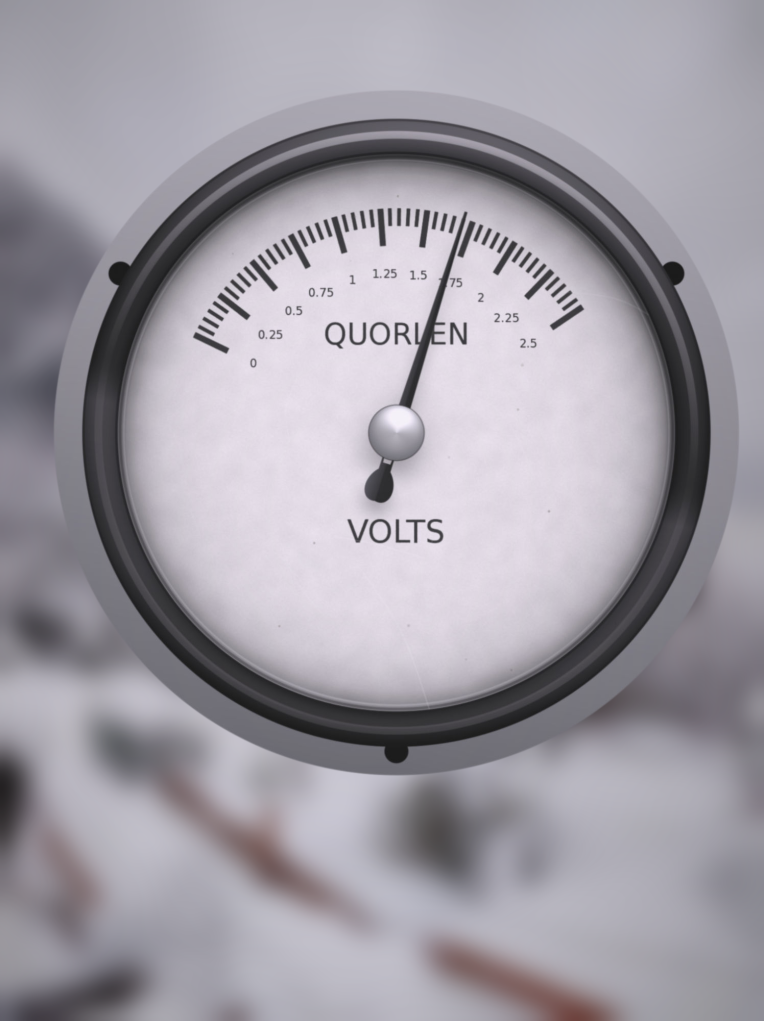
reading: 1.7 V
